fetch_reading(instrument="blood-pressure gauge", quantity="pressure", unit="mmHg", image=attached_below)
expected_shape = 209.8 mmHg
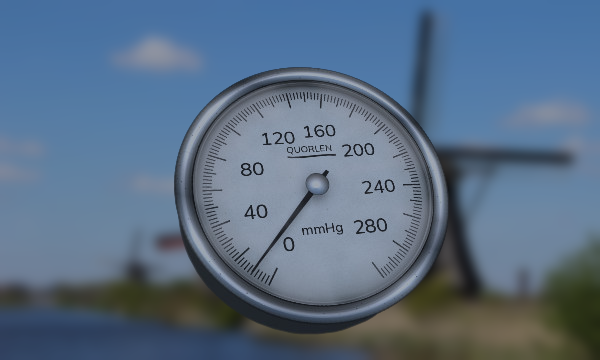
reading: 10 mmHg
